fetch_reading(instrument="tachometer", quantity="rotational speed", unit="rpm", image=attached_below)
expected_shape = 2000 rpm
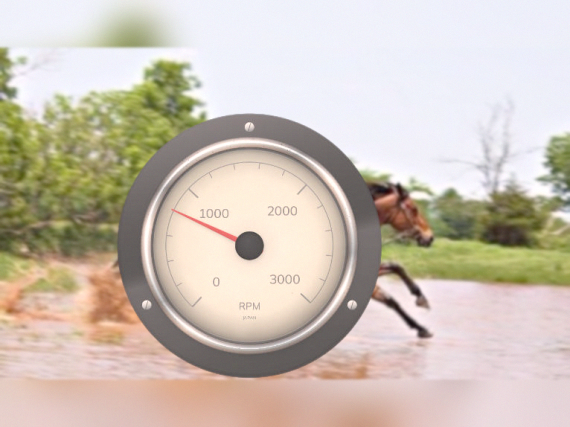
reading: 800 rpm
